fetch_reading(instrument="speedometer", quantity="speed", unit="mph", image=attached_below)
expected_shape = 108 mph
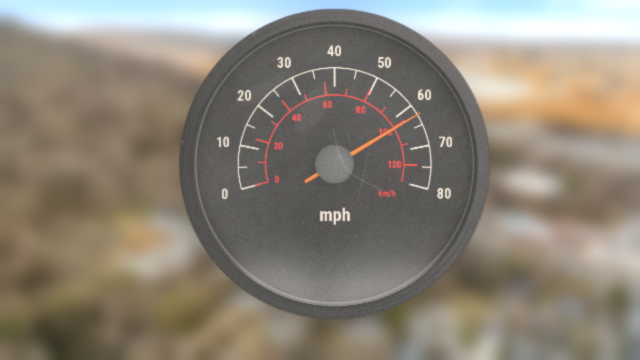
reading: 62.5 mph
